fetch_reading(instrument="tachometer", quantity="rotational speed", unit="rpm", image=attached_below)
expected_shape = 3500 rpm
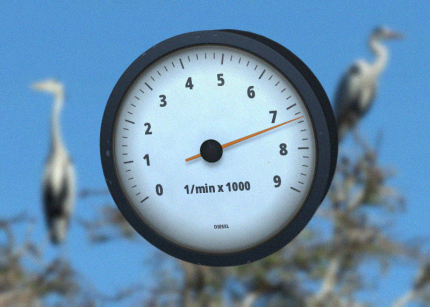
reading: 7300 rpm
